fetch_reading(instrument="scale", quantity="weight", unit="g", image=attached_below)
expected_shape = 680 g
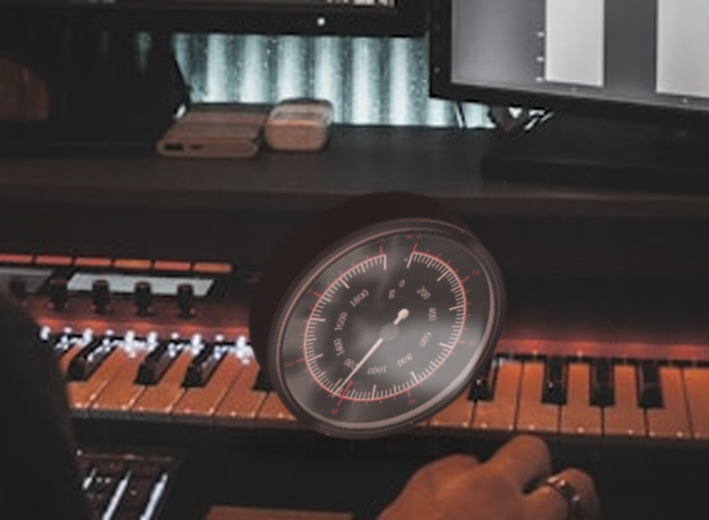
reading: 1200 g
